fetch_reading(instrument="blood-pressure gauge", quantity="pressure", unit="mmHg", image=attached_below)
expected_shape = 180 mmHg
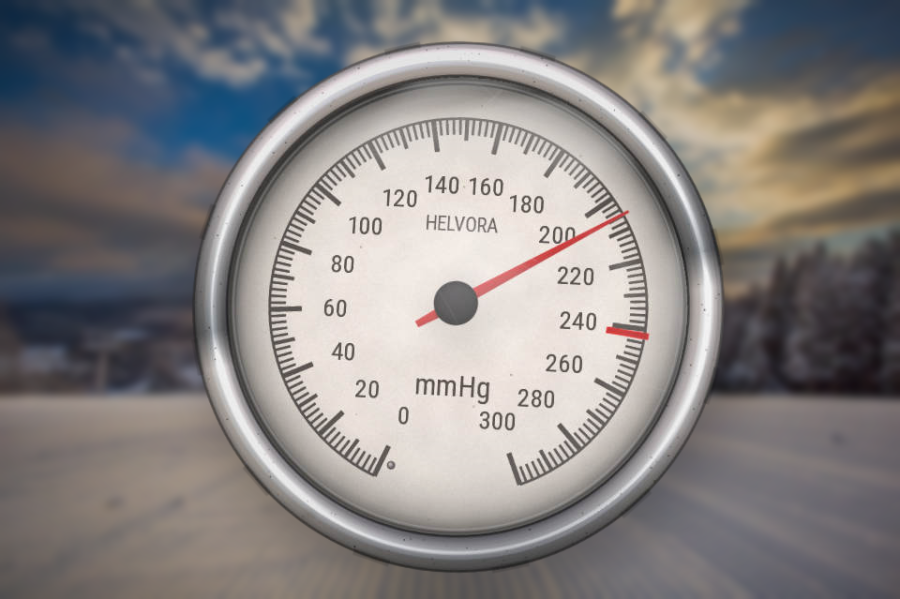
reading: 206 mmHg
